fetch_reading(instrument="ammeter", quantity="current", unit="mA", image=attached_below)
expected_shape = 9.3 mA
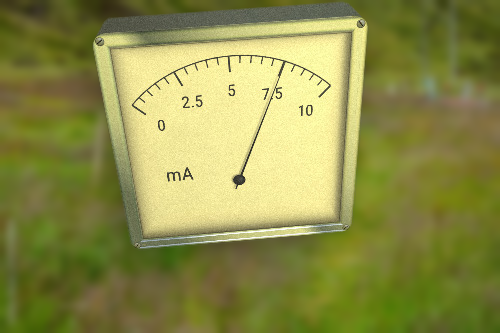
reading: 7.5 mA
